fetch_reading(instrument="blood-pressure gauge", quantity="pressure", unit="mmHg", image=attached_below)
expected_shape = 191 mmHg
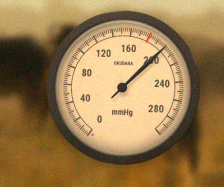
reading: 200 mmHg
